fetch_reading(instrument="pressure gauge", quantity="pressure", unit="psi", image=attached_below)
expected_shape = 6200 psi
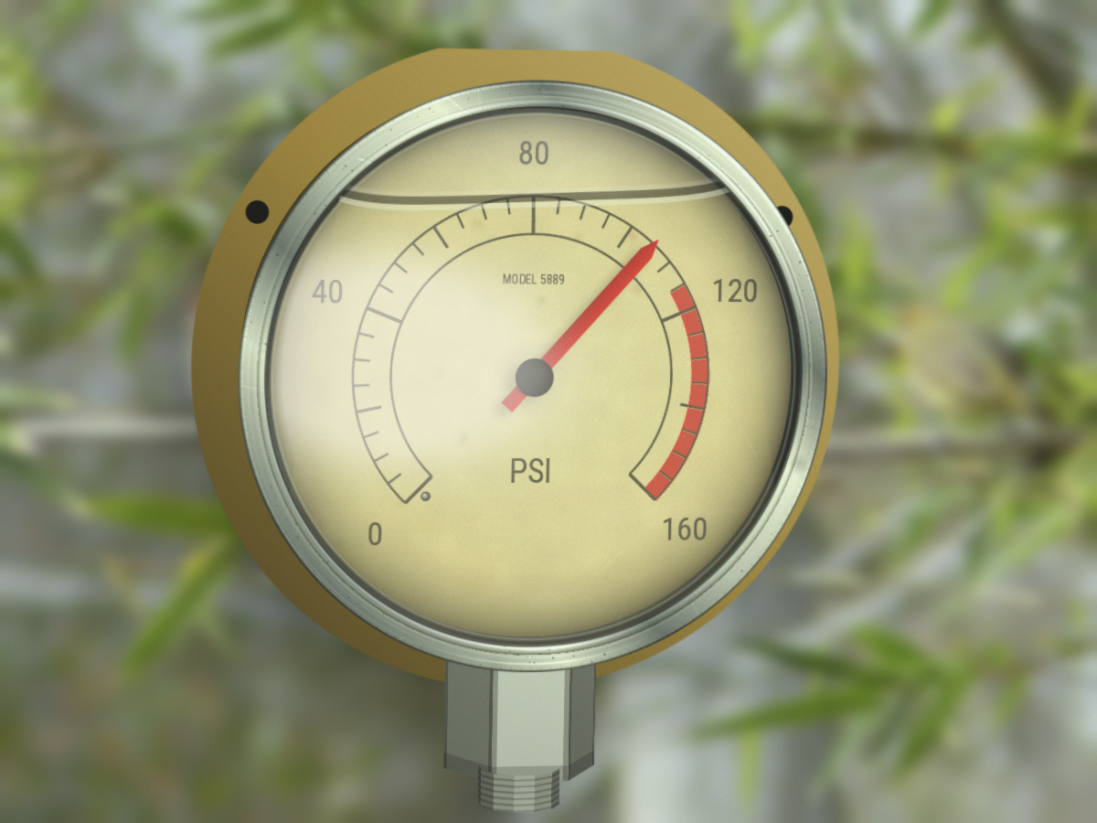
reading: 105 psi
